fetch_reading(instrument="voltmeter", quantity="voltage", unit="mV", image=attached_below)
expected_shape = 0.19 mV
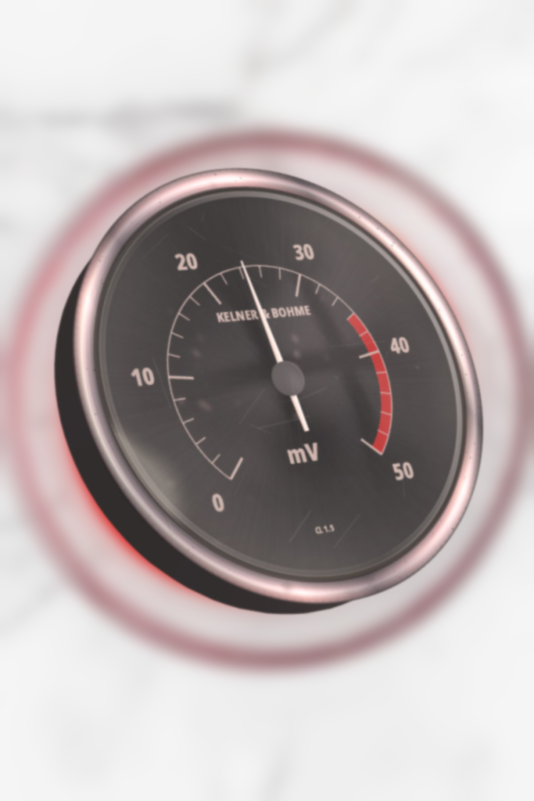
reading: 24 mV
